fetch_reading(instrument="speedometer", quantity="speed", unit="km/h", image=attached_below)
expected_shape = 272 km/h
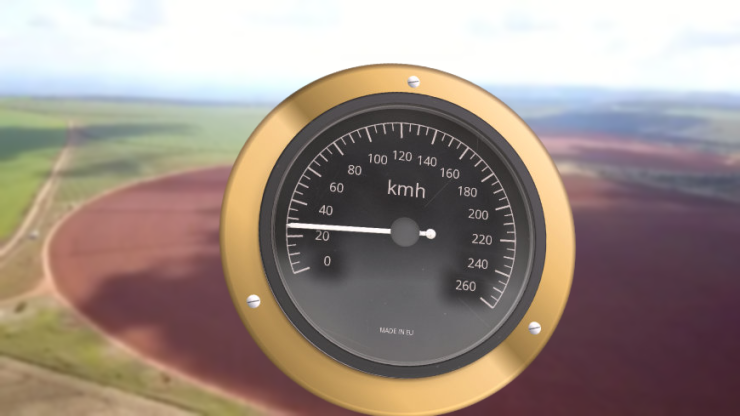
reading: 25 km/h
